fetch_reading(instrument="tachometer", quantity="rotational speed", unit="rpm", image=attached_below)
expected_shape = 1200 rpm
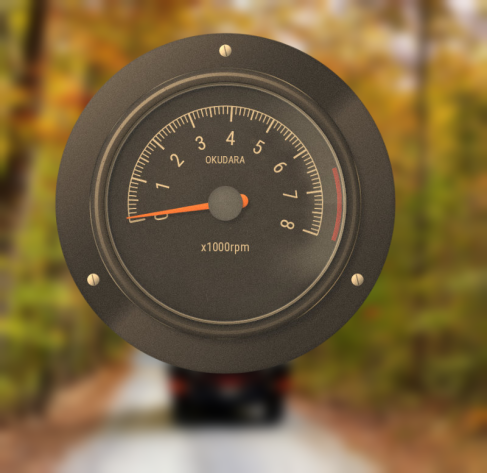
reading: 100 rpm
